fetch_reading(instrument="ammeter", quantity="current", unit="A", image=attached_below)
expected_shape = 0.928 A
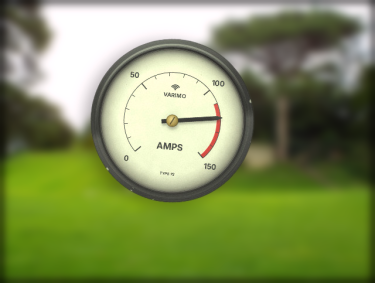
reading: 120 A
